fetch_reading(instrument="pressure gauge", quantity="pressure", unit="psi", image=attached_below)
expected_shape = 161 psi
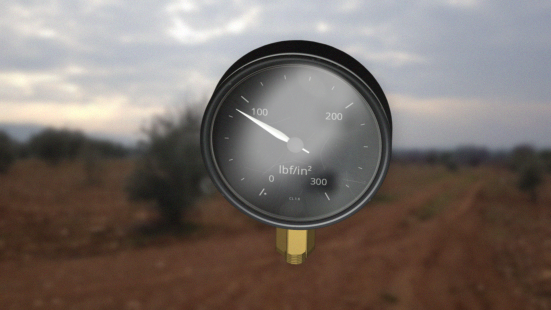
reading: 90 psi
